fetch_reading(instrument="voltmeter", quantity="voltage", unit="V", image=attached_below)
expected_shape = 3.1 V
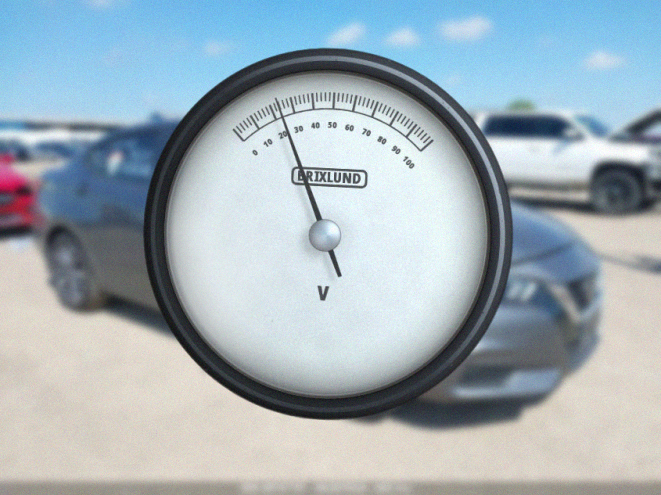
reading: 24 V
